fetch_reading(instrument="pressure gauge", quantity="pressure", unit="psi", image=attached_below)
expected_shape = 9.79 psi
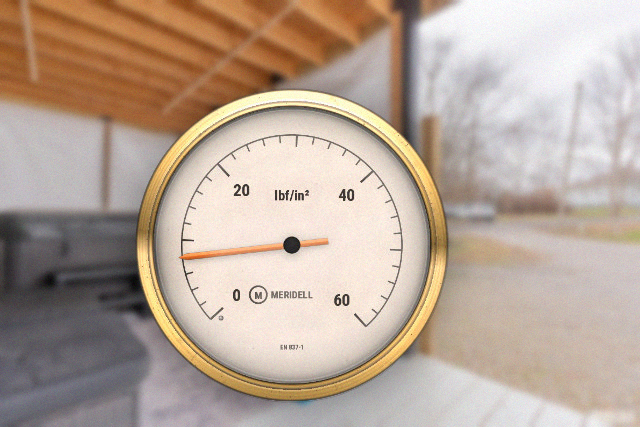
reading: 8 psi
